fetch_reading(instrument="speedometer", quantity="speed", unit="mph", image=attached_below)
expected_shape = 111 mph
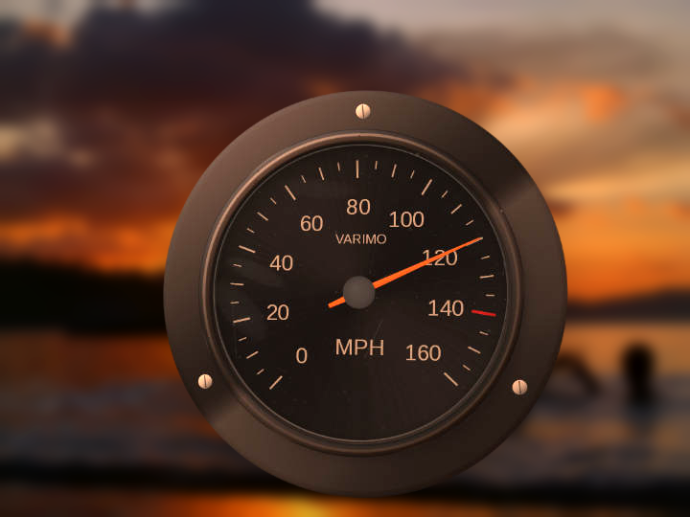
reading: 120 mph
